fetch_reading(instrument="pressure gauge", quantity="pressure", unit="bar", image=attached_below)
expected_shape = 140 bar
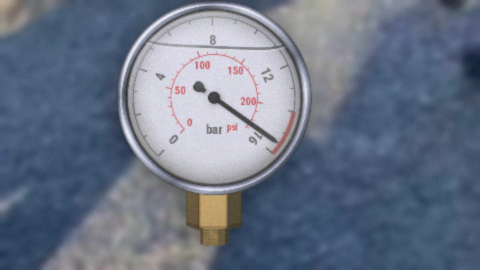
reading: 15.5 bar
